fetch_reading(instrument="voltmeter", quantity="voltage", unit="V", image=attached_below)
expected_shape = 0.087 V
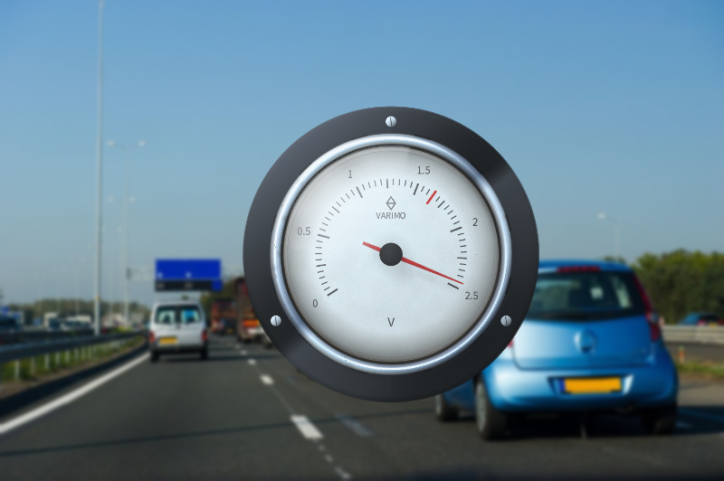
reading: 2.45 V
